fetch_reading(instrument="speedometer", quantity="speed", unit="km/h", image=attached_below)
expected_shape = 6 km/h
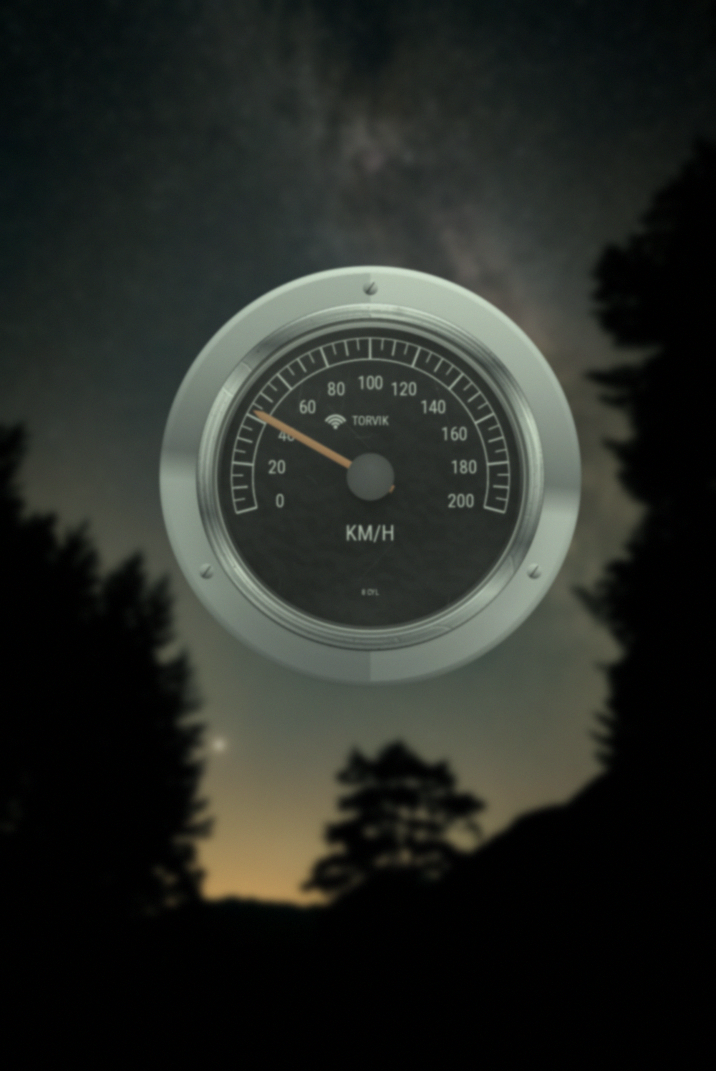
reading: 42.5 km/h
